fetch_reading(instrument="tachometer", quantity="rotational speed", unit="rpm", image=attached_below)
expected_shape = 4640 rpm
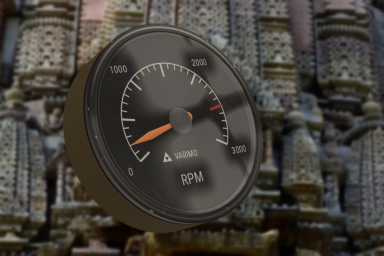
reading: 200 rpm
